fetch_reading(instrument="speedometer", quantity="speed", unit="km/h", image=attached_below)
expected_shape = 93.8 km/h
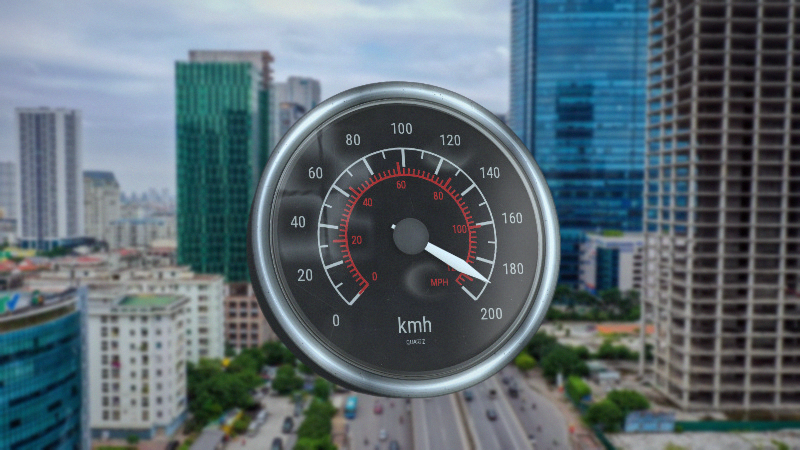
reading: 190 km/h
